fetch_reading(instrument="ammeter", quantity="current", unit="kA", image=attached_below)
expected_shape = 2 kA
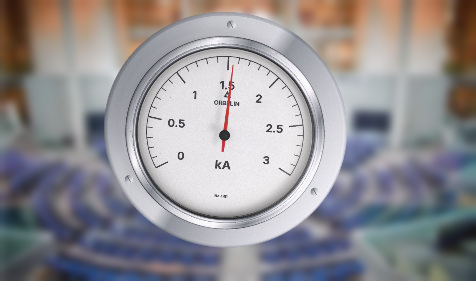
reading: 1.55 kA
